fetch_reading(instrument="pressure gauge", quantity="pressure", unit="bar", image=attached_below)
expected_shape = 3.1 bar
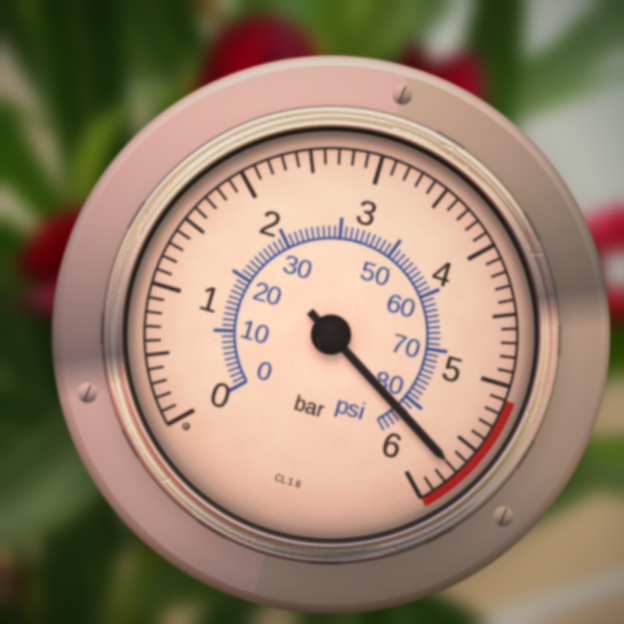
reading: 5.7 bar
